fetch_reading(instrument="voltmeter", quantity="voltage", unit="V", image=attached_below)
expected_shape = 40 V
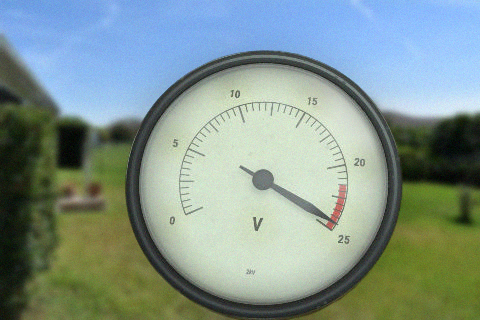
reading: 24.5 V
